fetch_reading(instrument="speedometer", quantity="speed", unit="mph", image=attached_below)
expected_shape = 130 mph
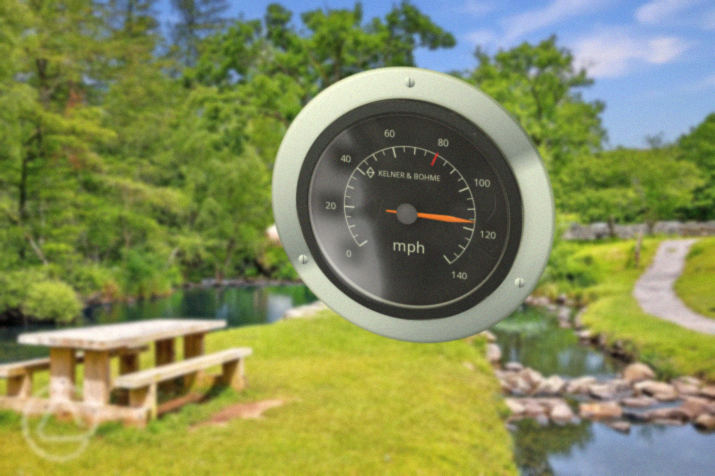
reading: 115 mph
